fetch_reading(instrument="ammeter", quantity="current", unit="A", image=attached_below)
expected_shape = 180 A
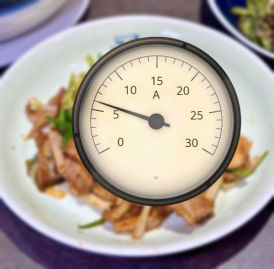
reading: 6 A
